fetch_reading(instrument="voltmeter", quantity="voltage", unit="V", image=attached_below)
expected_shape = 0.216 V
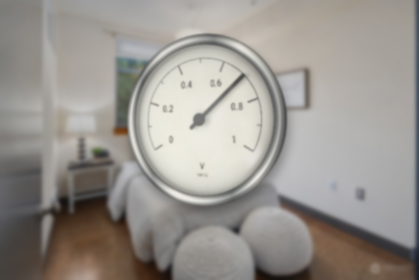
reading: 0.7 V
